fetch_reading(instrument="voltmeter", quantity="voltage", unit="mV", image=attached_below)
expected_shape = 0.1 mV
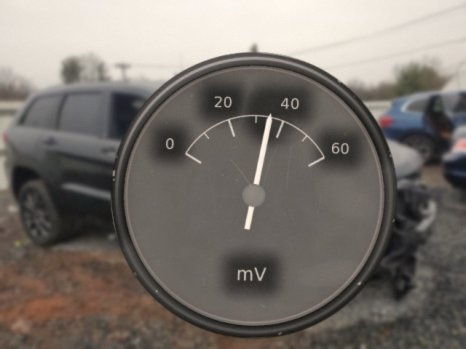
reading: 35 mV
